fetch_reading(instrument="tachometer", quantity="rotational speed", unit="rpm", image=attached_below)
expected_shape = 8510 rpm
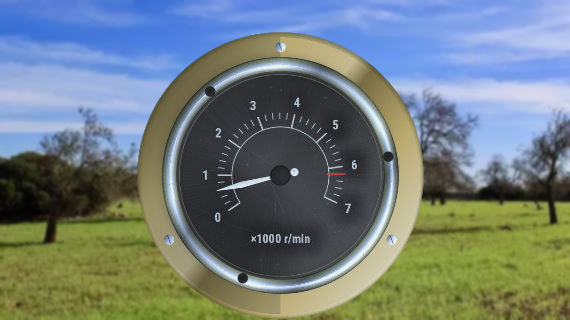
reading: 600 rpm
